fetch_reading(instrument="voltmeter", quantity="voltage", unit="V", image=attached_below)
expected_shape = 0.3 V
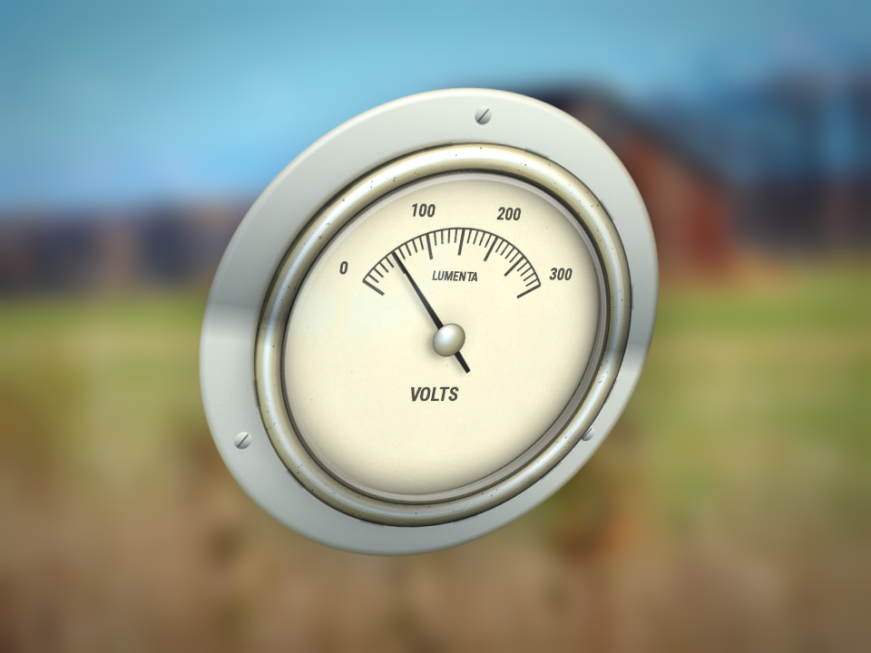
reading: 50 V
